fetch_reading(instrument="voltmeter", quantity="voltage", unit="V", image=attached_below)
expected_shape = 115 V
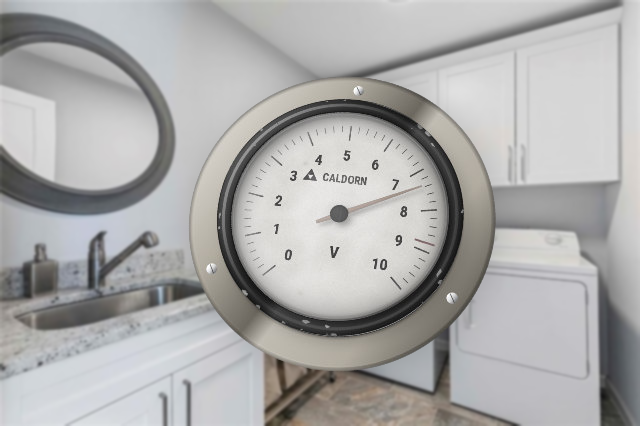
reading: 7.4 V
